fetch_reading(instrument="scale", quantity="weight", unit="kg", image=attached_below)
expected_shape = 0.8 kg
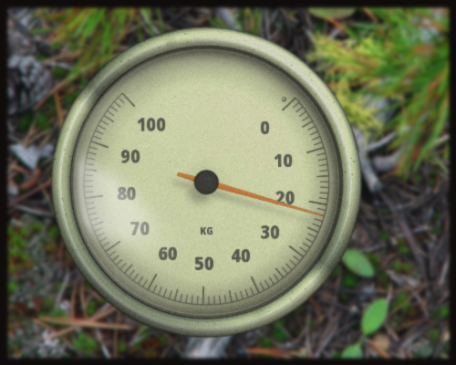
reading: 22 kg
